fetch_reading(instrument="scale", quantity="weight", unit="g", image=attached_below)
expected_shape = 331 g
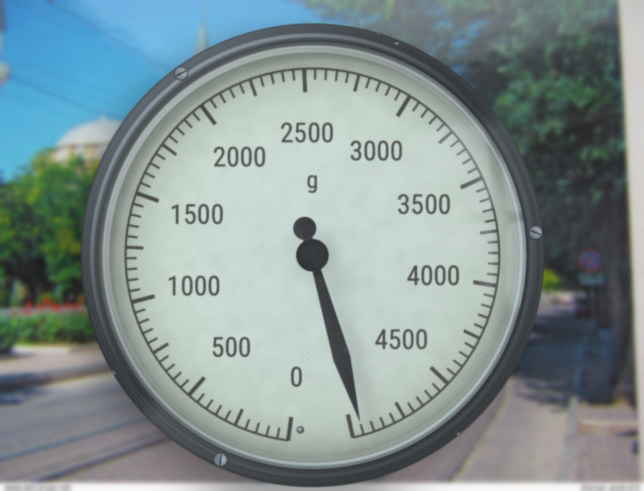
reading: 4950 g
